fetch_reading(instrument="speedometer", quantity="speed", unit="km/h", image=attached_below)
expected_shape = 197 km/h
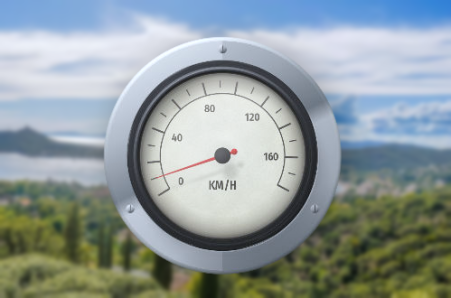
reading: 10 km/h
